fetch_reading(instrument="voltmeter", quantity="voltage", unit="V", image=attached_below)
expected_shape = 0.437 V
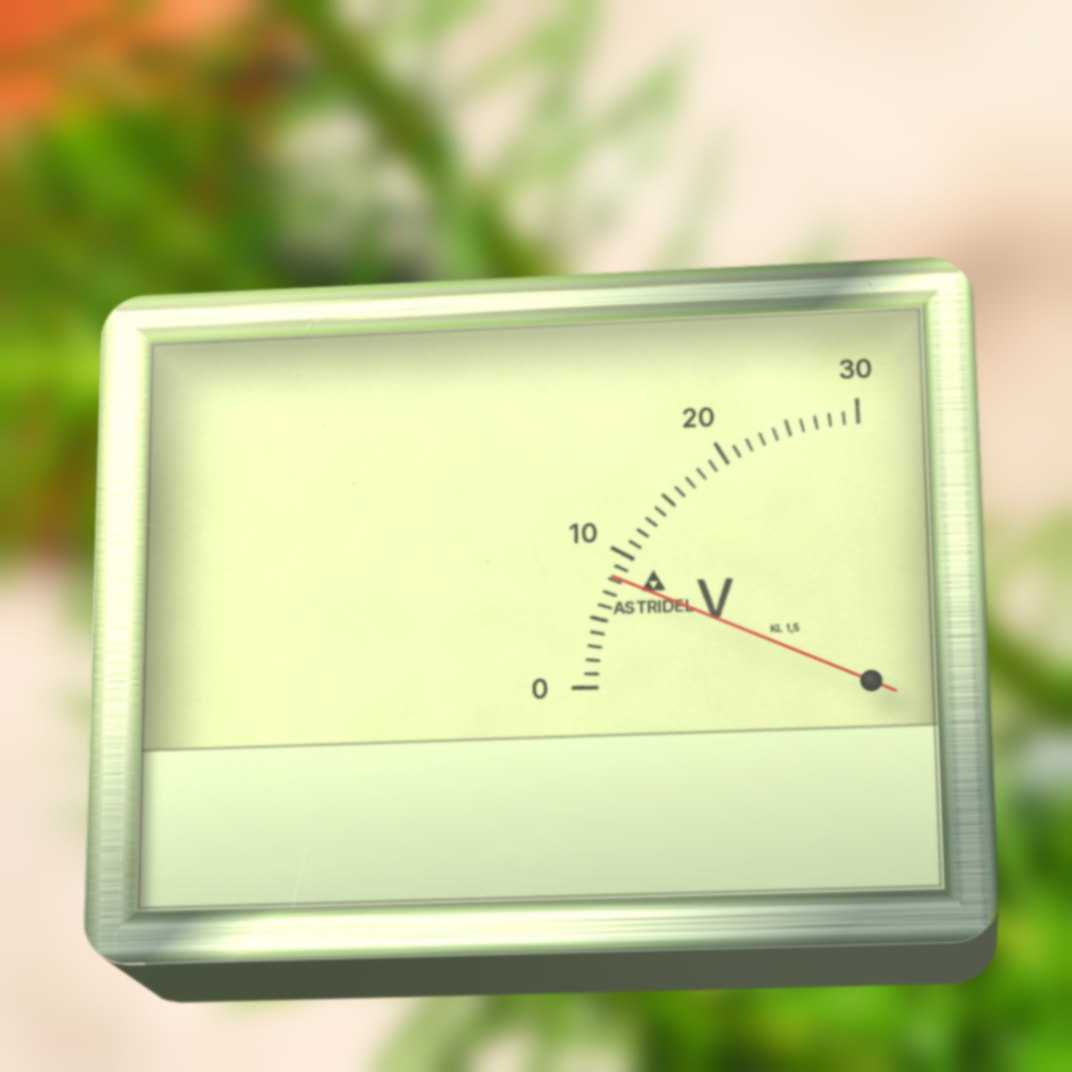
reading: 8 V
